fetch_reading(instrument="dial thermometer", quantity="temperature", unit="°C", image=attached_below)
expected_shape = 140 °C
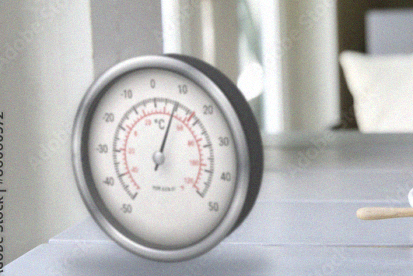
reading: 10 °C
